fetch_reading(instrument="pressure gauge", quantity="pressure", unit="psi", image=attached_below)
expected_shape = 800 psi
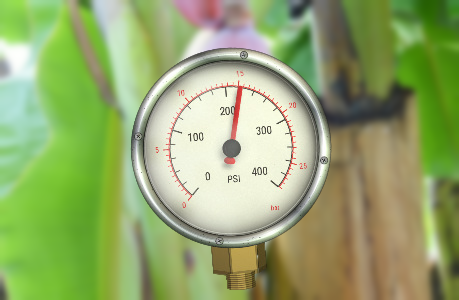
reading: 220 psi
